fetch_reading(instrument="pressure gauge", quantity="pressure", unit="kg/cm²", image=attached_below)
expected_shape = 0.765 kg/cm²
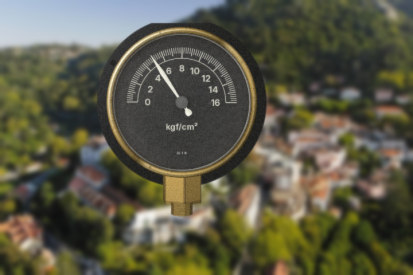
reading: 5 kg/cm²
